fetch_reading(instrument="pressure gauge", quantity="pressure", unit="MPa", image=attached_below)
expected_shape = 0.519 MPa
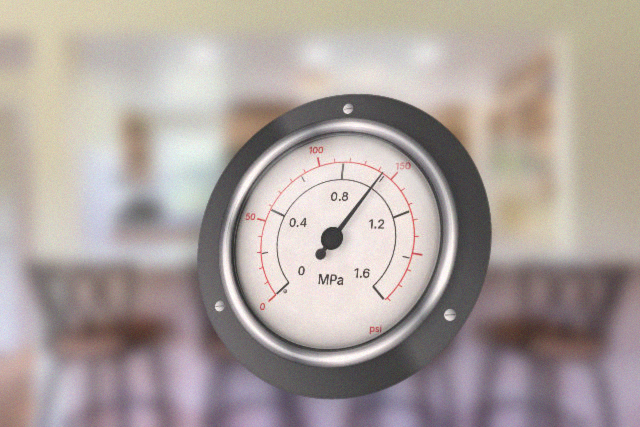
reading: 1 MPa
